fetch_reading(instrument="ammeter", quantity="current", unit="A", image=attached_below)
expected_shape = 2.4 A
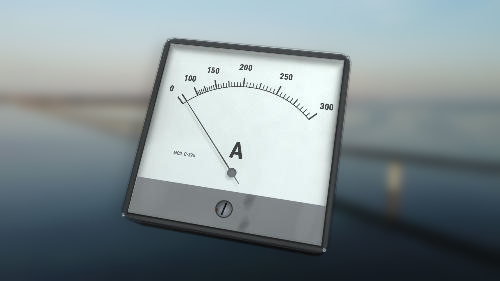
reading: 50 A
